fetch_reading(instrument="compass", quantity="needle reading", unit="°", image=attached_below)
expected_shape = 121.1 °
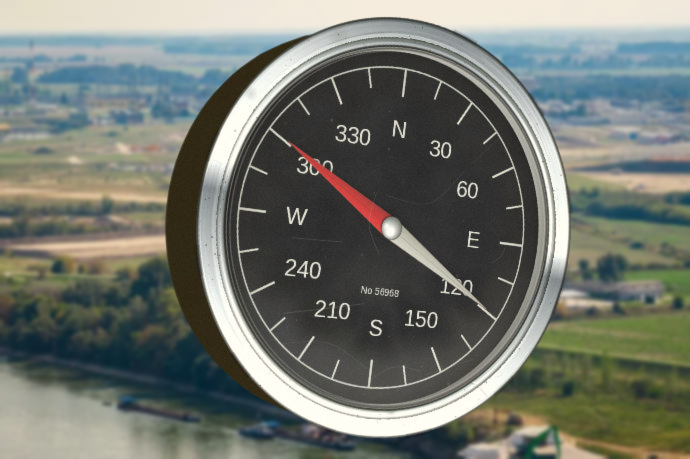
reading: 300 °
